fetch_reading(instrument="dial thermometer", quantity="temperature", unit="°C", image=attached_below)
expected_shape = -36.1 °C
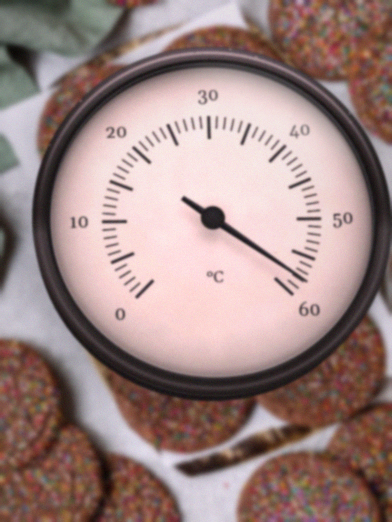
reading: 58 °C
